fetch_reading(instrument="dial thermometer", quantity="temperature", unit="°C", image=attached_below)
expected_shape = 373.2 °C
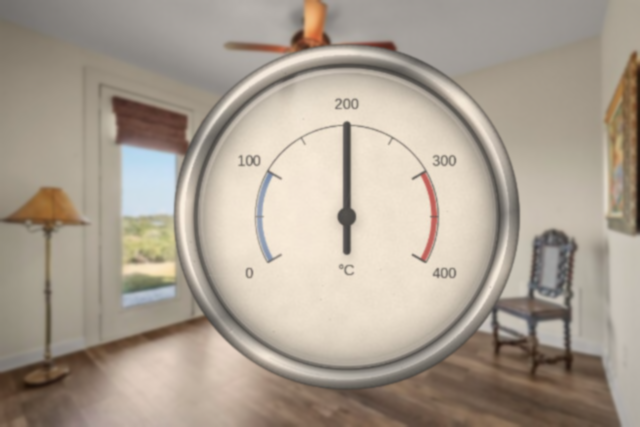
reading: 200 °C
